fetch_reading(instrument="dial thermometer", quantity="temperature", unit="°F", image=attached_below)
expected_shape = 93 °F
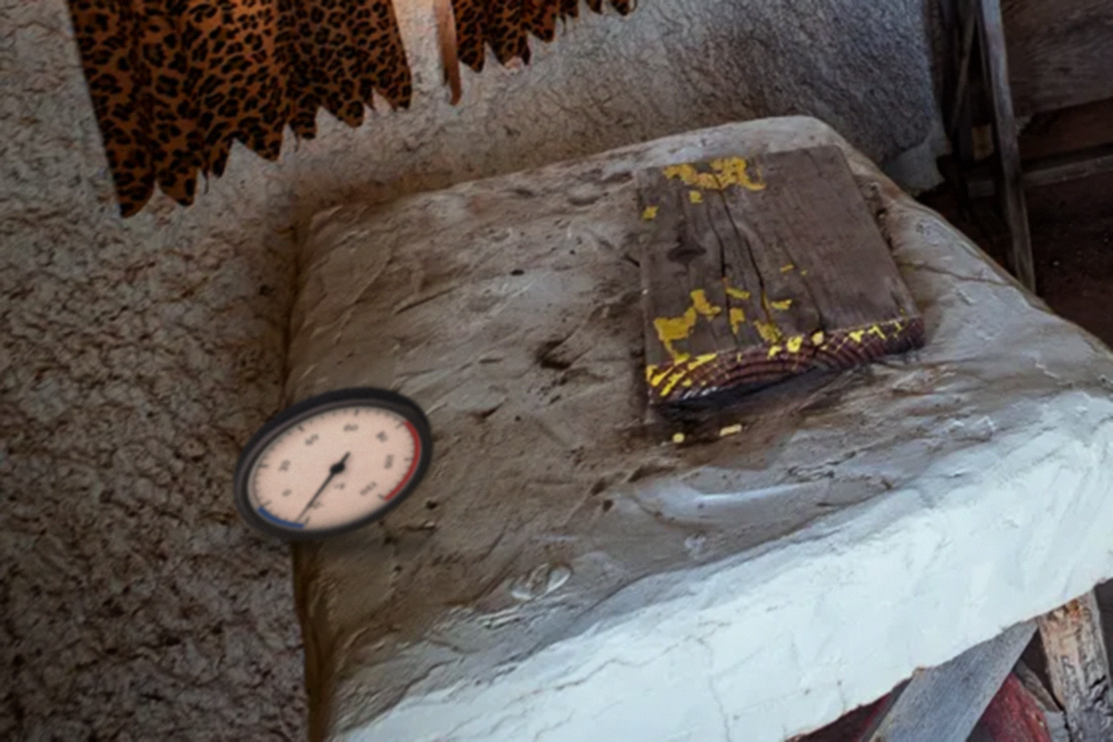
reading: -16 °F
